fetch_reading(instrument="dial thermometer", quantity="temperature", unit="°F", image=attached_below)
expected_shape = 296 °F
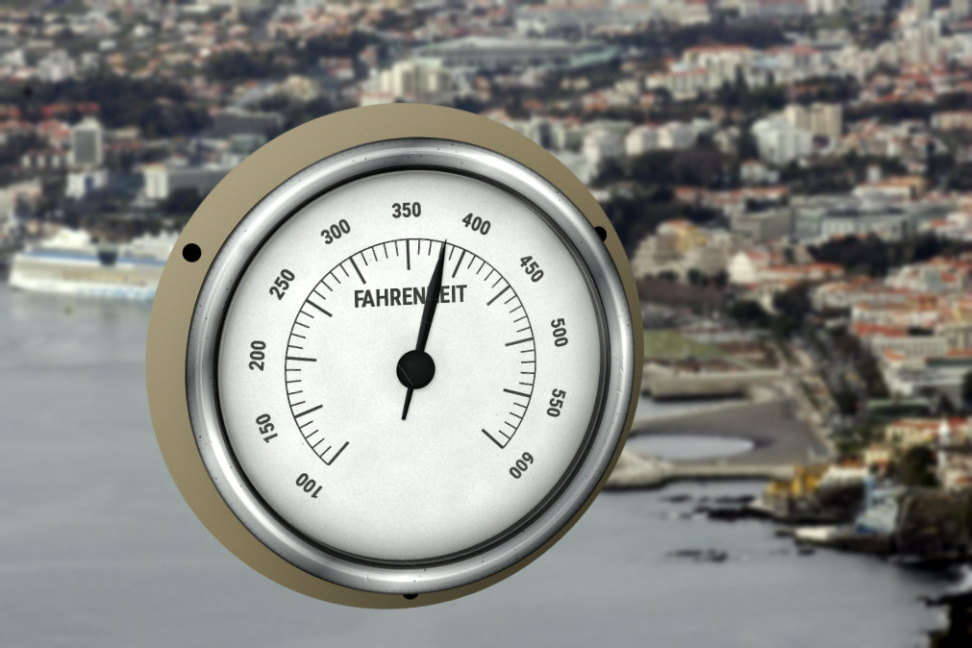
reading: 380 °F
